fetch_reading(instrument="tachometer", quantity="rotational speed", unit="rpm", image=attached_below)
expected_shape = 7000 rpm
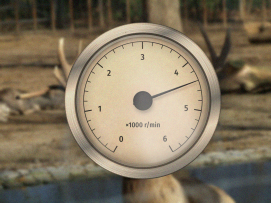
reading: 4400 rpm
